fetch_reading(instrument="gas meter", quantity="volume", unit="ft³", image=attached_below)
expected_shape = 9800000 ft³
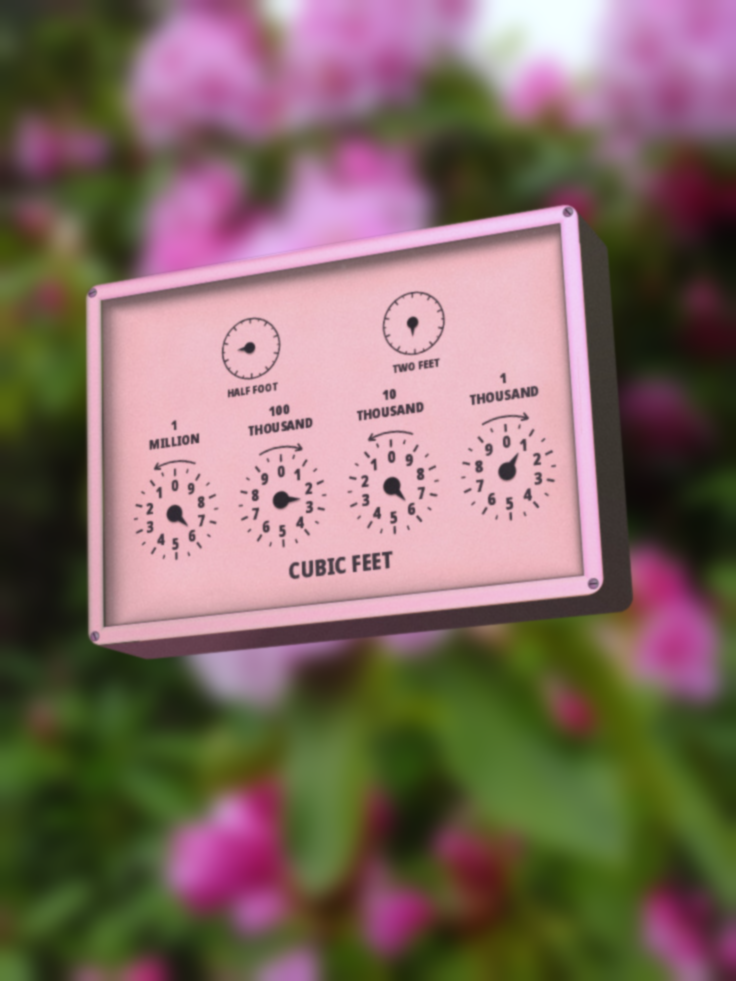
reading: 626100 ft³
